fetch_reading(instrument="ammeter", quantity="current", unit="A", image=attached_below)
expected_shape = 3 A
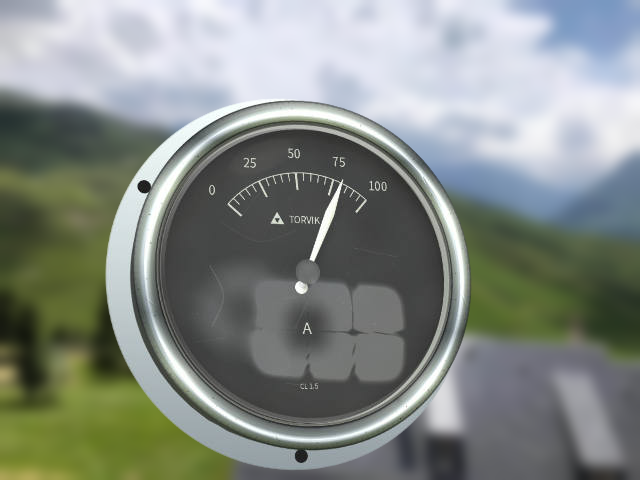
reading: 80 A
